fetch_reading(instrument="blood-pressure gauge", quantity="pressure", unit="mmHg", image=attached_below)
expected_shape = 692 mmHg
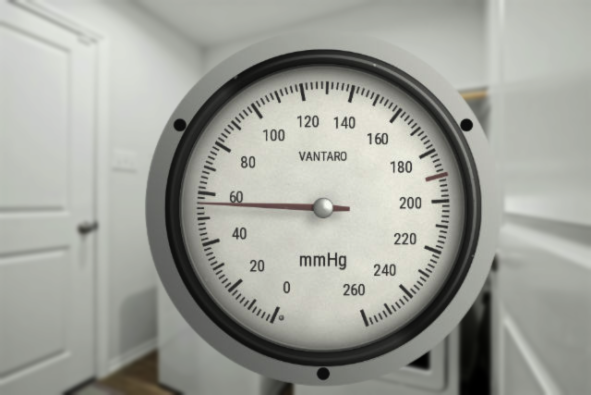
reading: 56 mmHg
